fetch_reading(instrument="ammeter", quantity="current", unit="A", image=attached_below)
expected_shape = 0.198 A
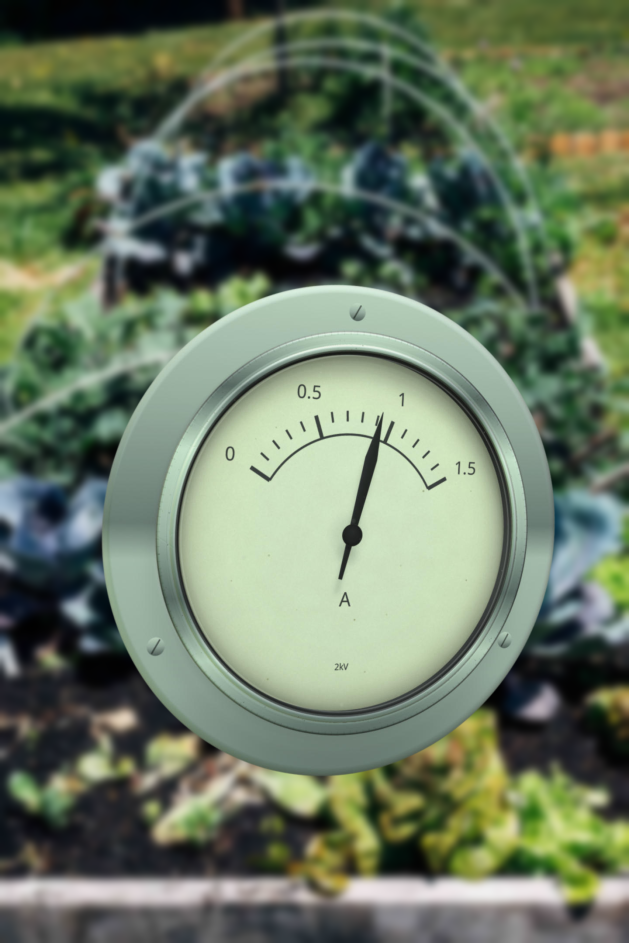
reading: 0.9 A
